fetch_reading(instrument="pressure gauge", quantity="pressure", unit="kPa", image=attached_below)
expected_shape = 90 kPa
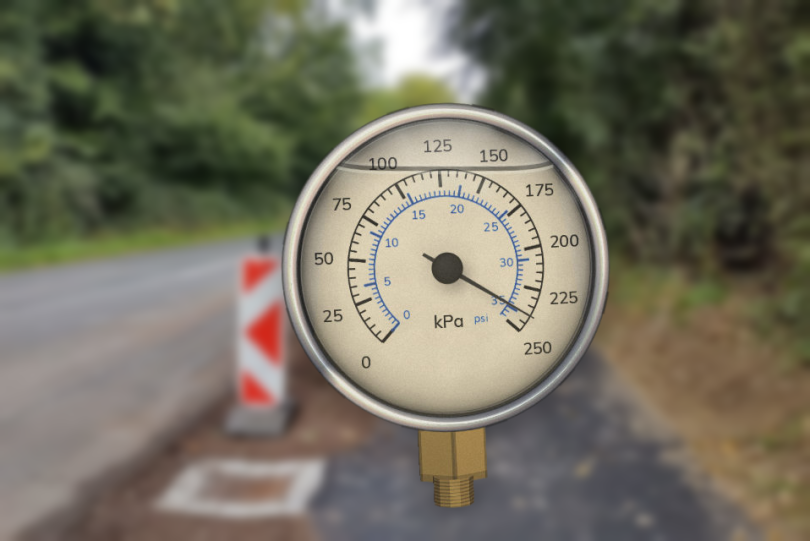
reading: 240 kPa
